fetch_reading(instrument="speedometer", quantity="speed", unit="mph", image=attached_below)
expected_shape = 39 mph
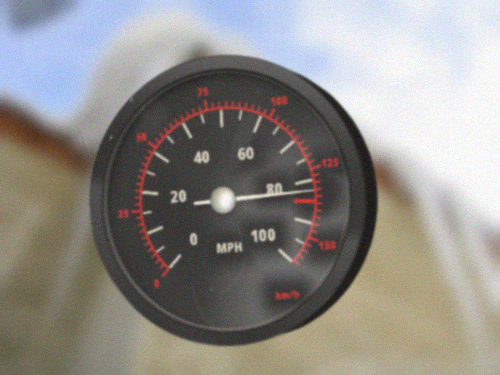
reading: 82.5 mph
